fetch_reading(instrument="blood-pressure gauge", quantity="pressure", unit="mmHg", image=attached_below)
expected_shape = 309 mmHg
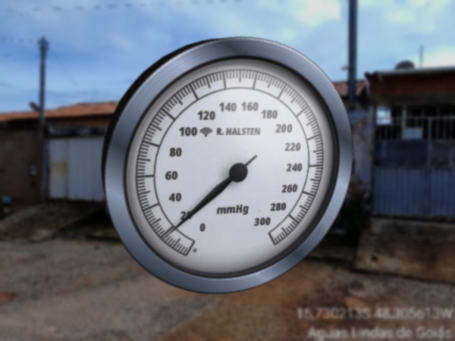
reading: 20 mmHg
